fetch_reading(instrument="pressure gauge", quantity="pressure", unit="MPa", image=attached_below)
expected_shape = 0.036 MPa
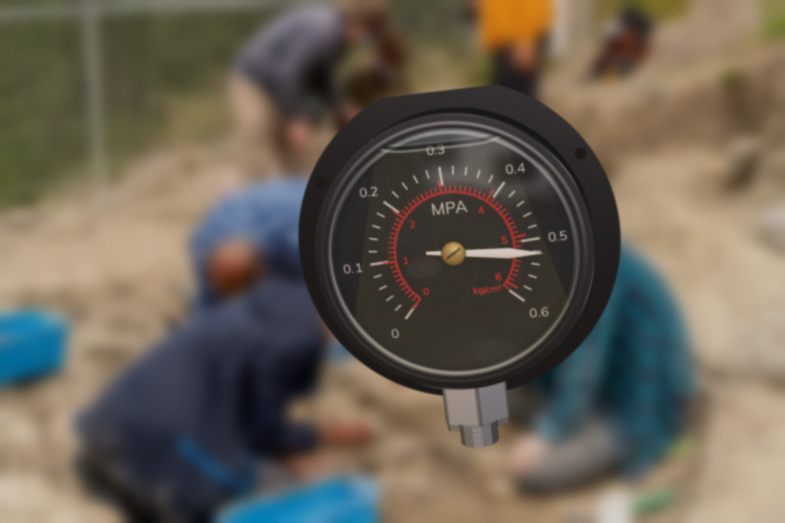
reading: 0.52 MPa
